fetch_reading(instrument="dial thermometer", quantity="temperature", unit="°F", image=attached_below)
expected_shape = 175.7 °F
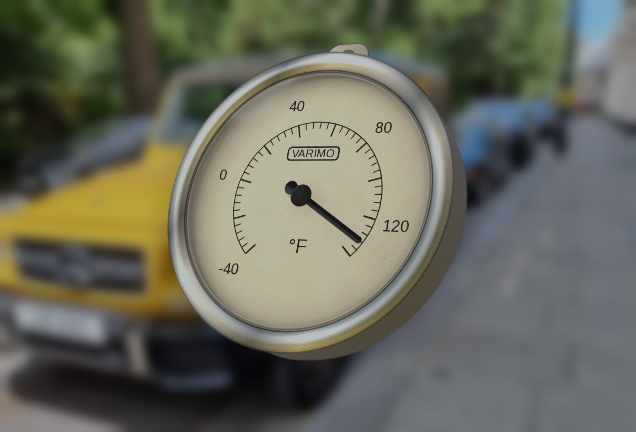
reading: 132 °F
